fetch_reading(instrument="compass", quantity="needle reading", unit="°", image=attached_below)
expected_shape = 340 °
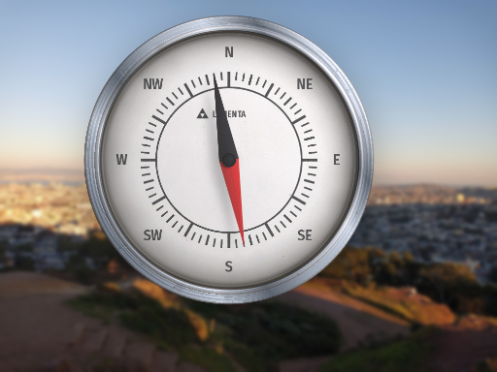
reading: 170 °
